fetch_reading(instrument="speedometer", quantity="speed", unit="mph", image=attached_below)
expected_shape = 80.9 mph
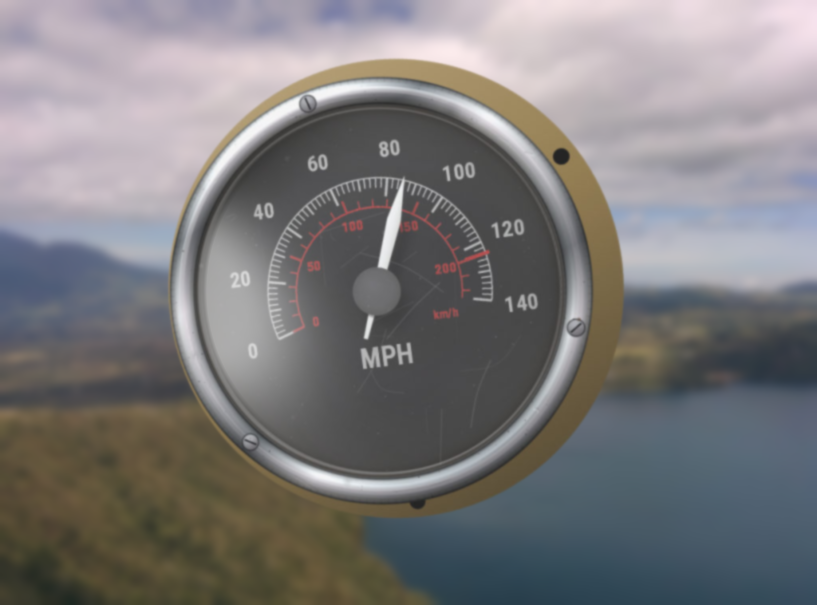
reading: 86 mph
